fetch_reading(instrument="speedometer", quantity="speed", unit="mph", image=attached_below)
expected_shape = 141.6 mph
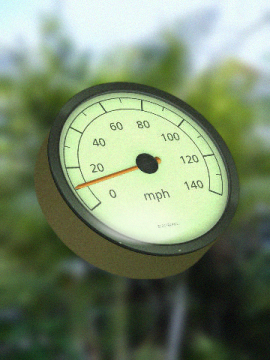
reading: 10 mph
